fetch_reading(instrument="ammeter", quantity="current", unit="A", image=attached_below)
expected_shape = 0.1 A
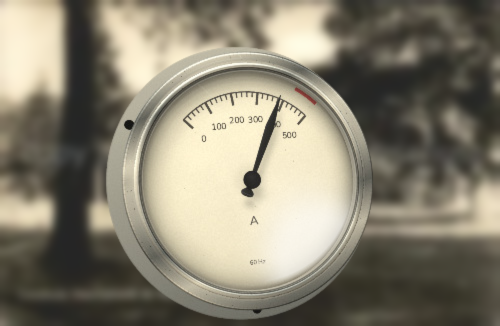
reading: 380 A
